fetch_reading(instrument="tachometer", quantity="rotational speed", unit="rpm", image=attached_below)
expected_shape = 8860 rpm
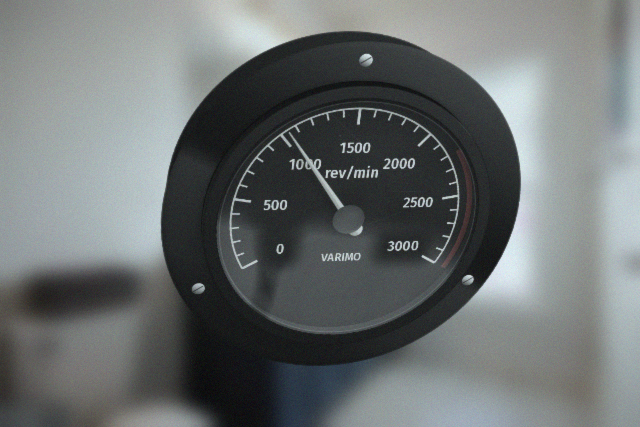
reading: 1050 rpm
